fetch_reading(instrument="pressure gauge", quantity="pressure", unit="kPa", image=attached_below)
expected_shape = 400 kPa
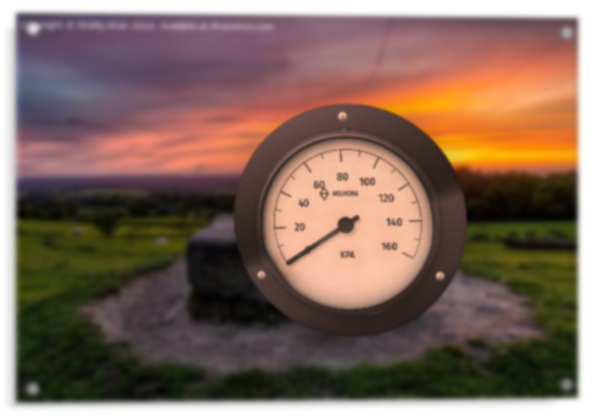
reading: 0 kPa
